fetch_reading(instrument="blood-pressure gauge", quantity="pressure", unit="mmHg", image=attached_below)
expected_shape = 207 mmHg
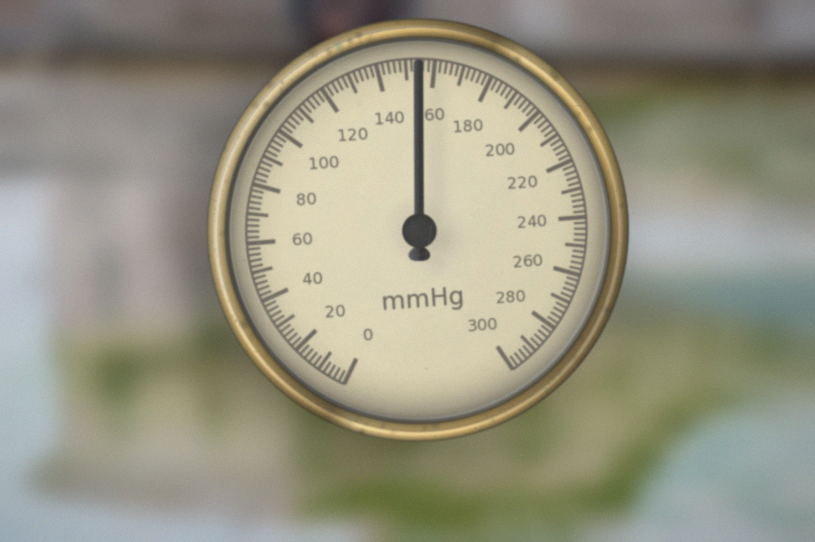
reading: 154 mmHg
